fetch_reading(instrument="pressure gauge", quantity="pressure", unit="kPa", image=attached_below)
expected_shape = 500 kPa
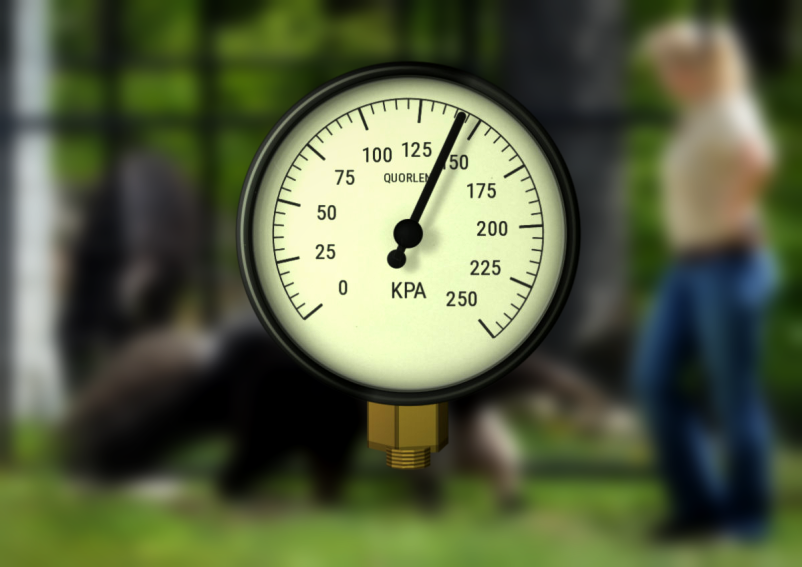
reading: 142.5 kPa
